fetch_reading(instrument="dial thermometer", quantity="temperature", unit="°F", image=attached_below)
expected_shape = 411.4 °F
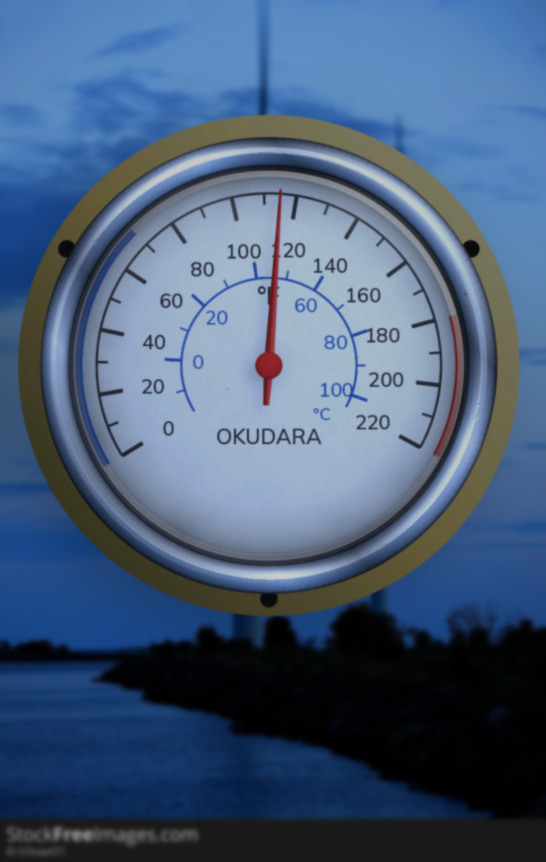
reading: 115 °F
